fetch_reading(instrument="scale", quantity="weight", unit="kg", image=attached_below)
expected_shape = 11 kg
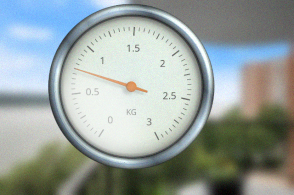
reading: 0.75 kg
